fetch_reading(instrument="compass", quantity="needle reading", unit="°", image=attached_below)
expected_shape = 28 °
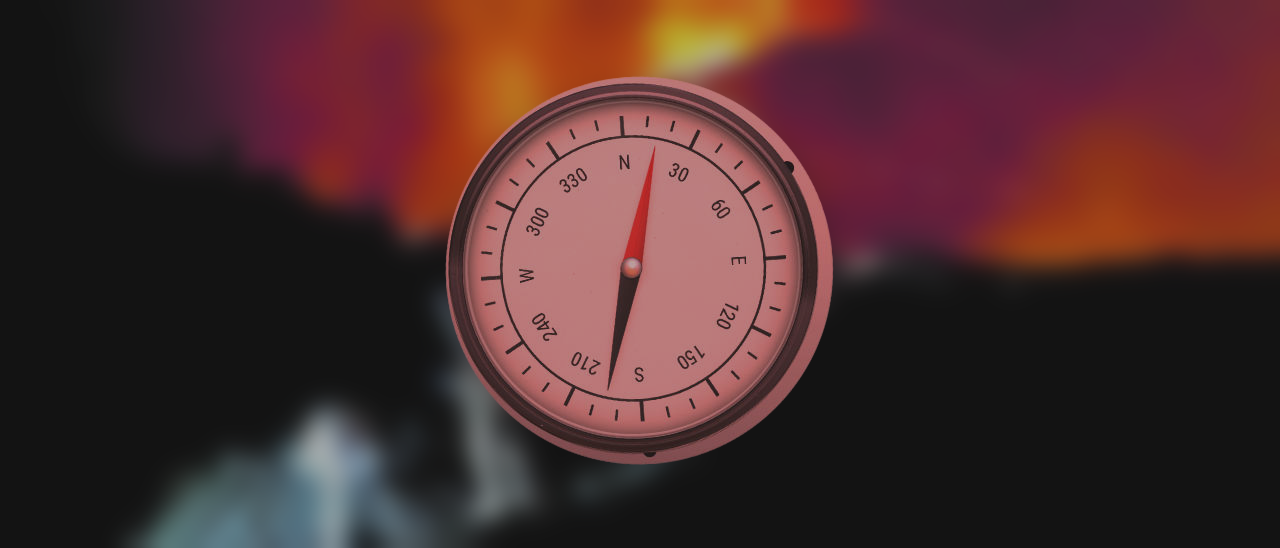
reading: 15 °
